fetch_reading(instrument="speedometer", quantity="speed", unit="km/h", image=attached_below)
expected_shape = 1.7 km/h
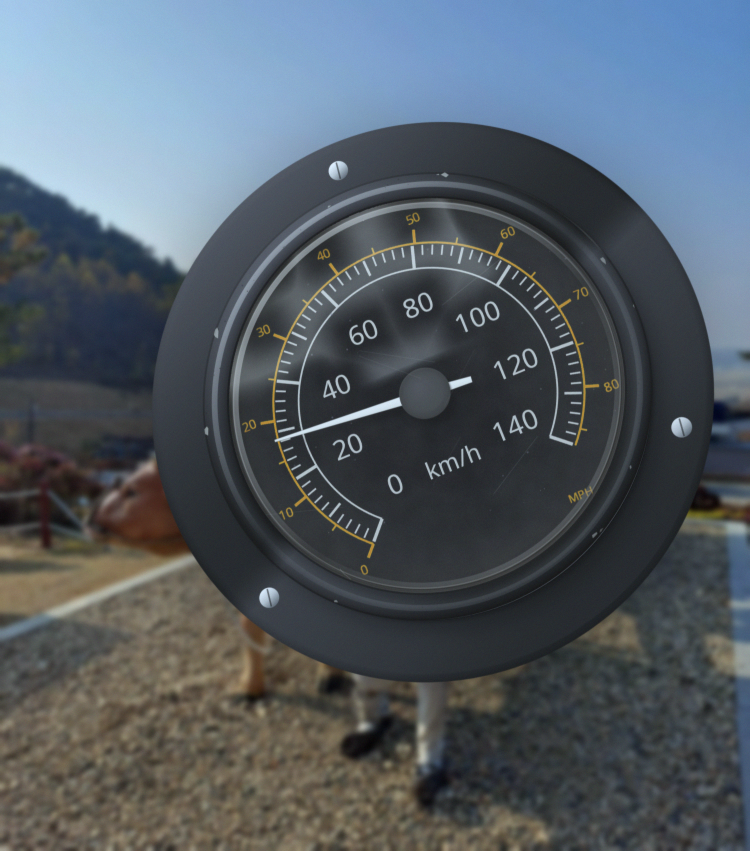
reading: 28 km/h
